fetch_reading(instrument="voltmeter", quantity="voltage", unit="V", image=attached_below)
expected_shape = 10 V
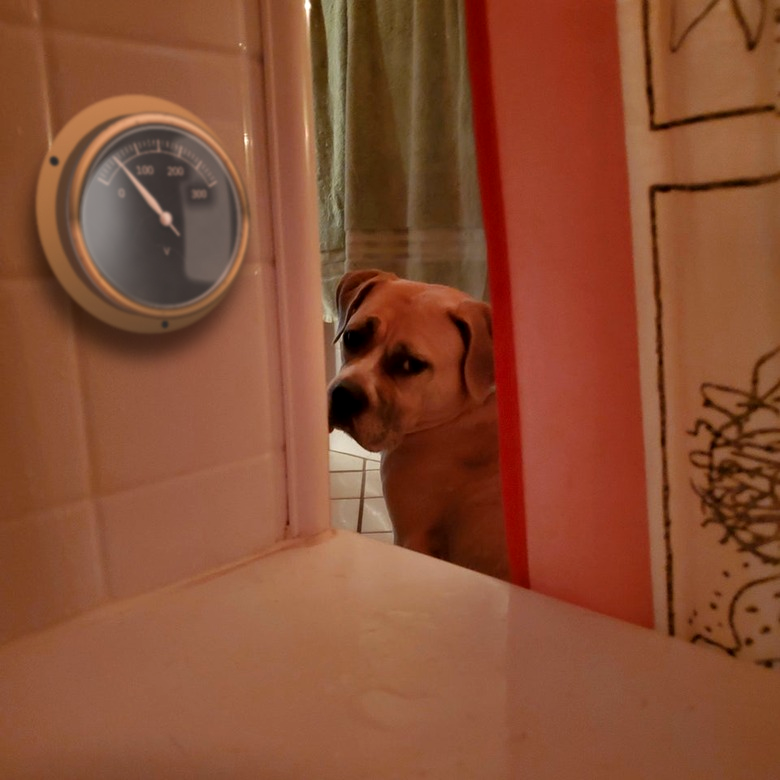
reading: 50 V
